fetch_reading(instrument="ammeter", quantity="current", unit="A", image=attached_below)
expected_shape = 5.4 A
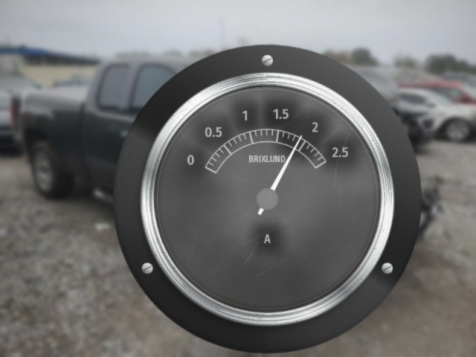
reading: 1.9 A
